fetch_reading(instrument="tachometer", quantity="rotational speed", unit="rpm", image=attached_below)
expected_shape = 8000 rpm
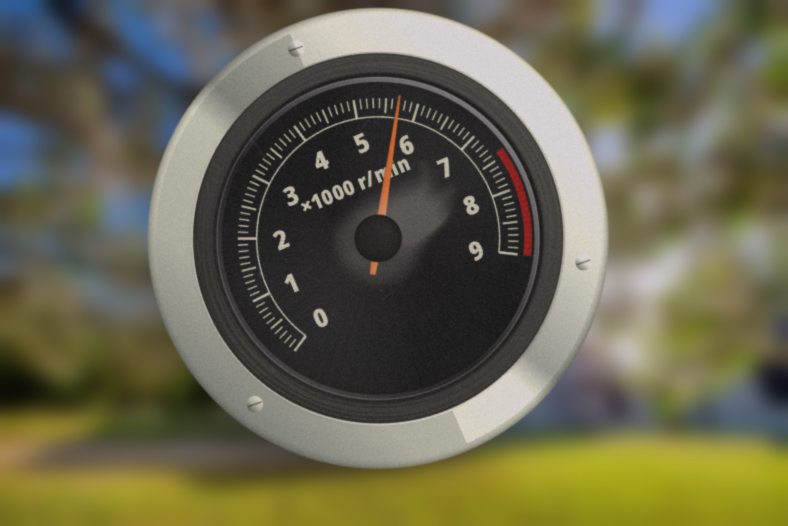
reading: 5700 rpm
